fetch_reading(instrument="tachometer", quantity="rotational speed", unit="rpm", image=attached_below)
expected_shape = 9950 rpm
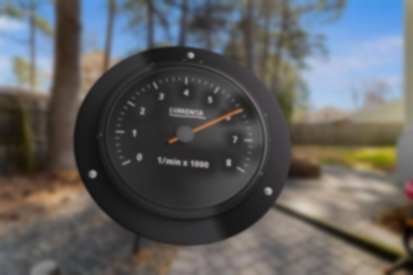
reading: 6000 rpm
